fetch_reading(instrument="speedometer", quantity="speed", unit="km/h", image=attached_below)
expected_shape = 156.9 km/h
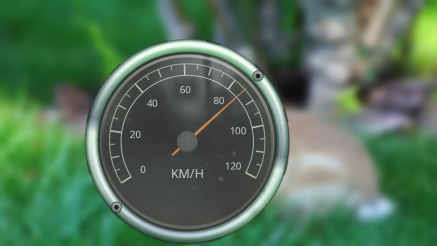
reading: 85 km/h
